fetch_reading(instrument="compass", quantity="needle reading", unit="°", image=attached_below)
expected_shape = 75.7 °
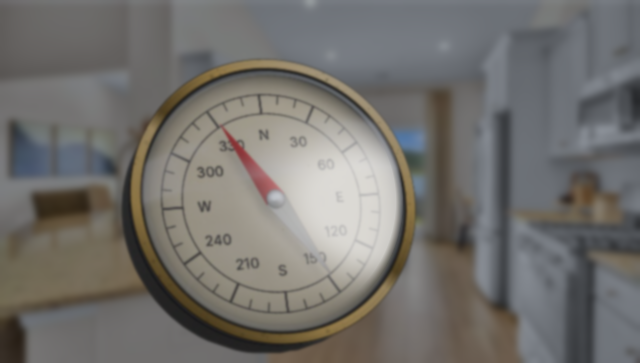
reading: 330 °
